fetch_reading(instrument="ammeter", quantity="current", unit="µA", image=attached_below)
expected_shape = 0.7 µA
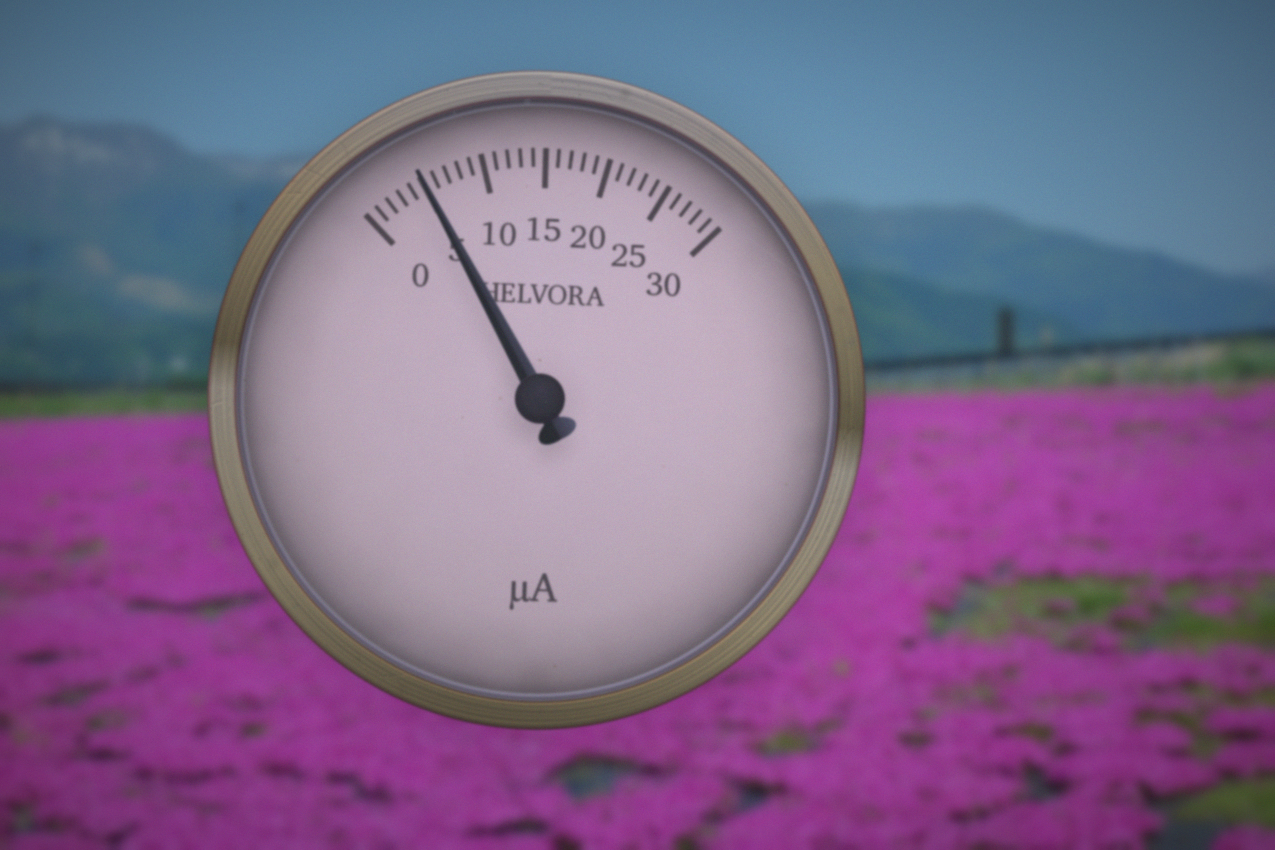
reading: 5 µA
